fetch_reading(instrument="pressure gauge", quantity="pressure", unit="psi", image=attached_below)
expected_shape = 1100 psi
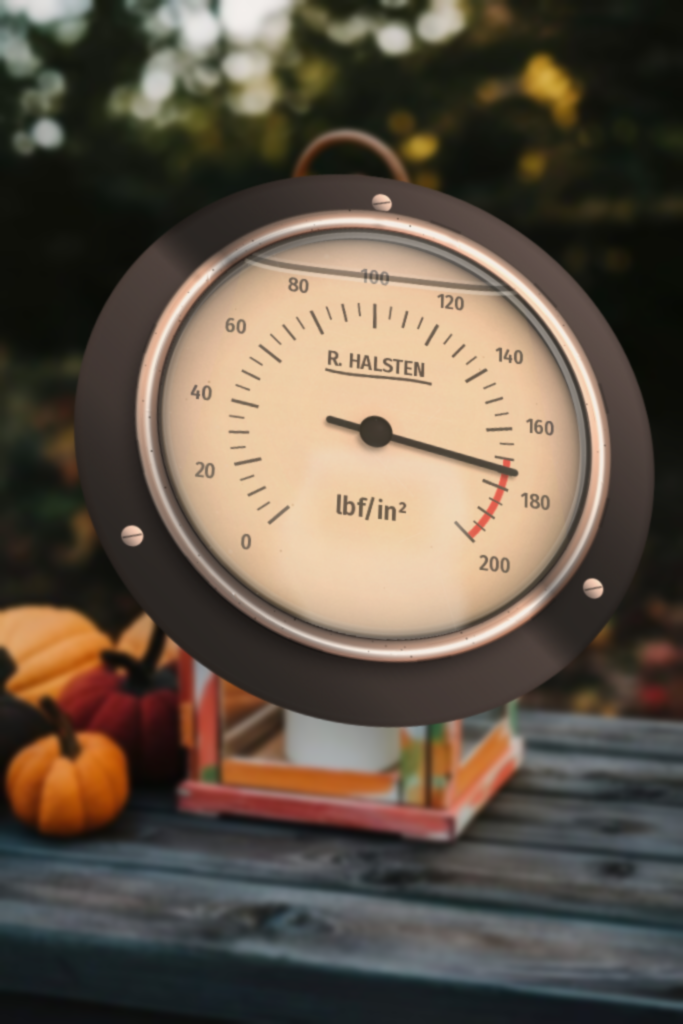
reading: 175 psi
